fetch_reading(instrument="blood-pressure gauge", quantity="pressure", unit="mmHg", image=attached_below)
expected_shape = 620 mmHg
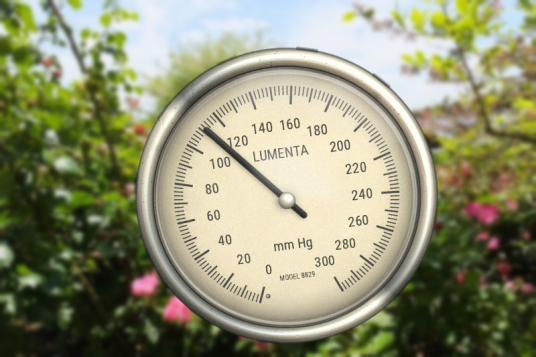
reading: 112 mmHg
